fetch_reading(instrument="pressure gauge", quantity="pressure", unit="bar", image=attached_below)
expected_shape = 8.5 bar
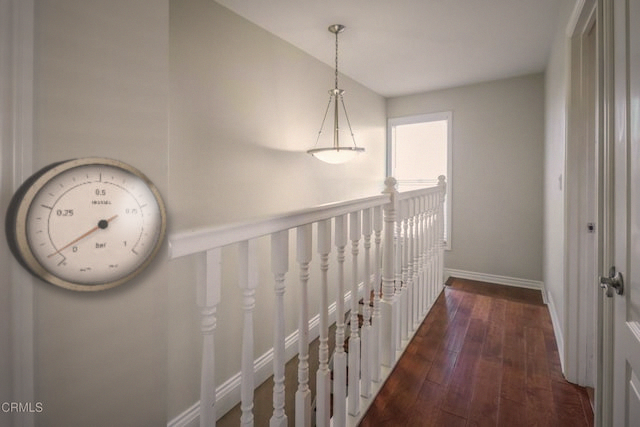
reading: 0.05 bar
